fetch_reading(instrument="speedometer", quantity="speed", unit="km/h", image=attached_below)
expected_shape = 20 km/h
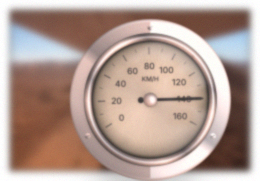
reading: 140 km/h
